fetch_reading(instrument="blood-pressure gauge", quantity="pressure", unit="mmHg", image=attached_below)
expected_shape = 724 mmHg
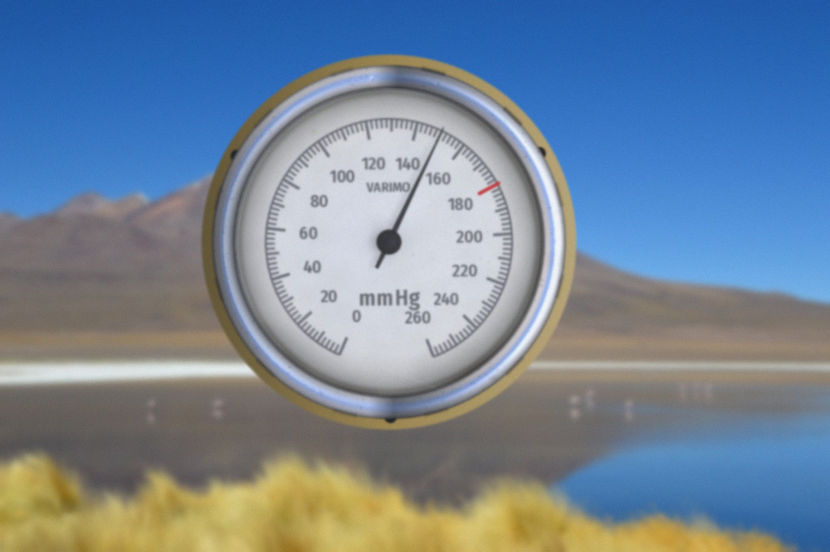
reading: 150 mmHg
